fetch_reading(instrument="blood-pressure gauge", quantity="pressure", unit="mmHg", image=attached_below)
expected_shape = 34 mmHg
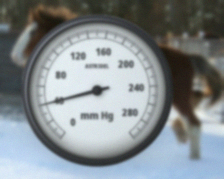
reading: 40 mmHg
